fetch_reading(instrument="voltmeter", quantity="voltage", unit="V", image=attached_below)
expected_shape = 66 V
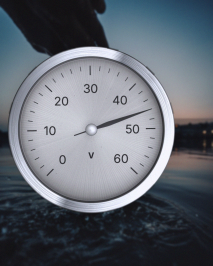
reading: 46 V
